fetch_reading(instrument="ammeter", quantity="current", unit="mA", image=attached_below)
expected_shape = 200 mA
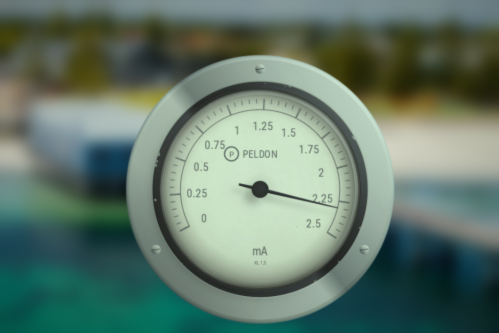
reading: 2.3 mA
